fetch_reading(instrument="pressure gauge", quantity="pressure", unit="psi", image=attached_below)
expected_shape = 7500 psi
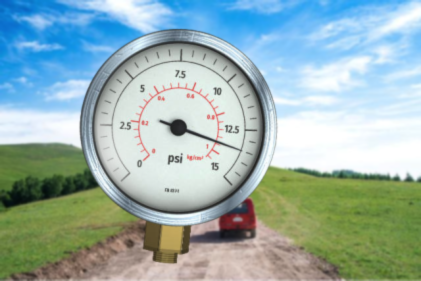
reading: 13.5 psi
